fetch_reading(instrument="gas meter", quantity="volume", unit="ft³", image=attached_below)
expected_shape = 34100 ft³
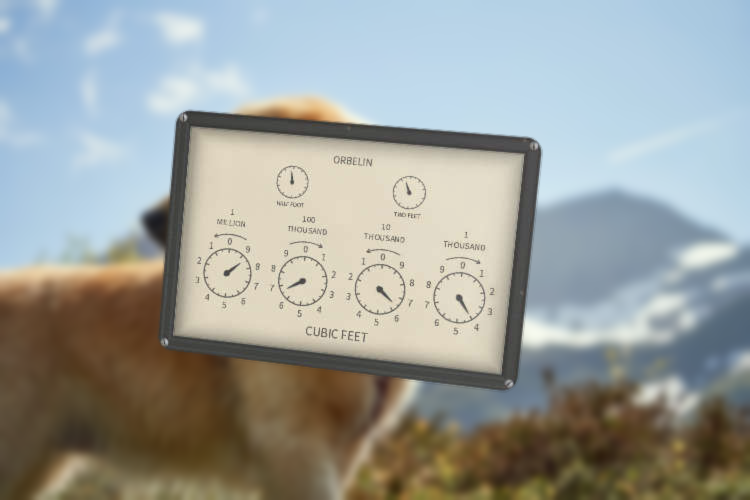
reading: 866400 ft³
